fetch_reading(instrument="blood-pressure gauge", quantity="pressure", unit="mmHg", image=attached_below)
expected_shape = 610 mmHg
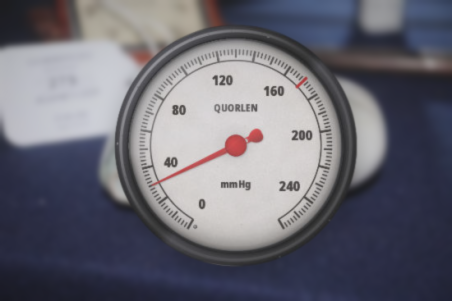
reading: 30 mmHg
